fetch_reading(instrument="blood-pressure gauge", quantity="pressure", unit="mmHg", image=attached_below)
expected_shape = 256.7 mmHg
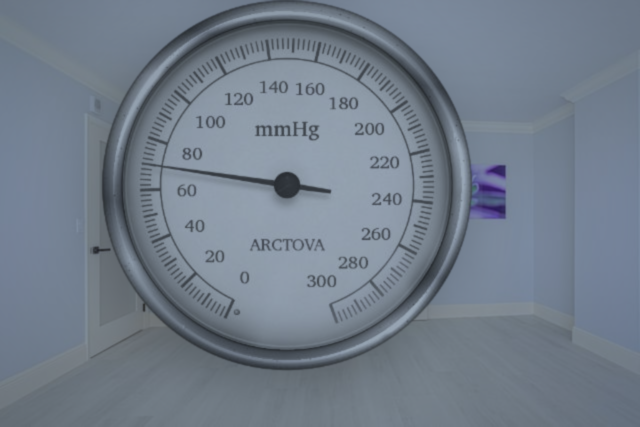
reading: 70 mmHg
